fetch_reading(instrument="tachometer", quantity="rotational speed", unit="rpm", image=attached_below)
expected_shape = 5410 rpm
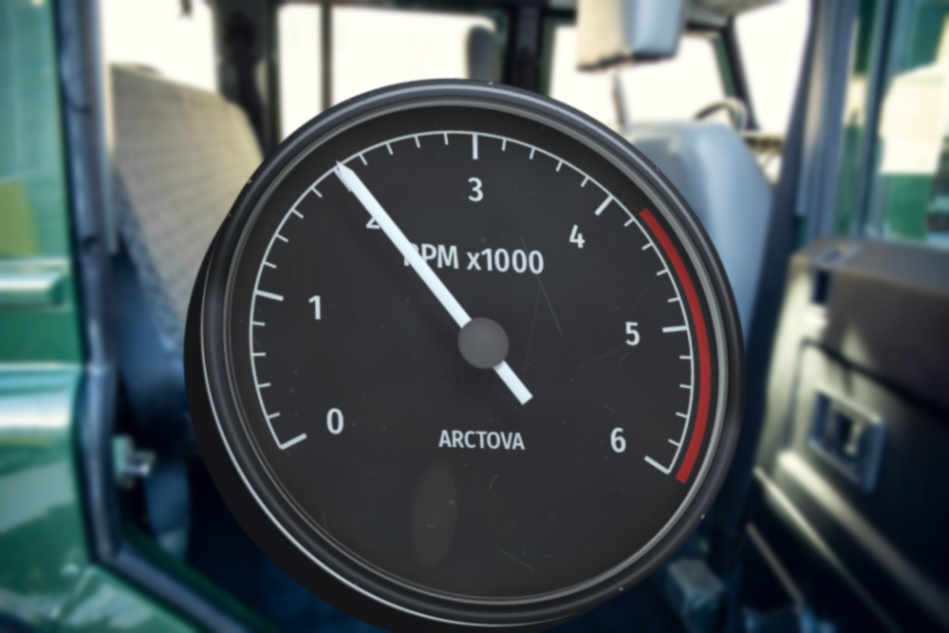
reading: 2000 rpm
